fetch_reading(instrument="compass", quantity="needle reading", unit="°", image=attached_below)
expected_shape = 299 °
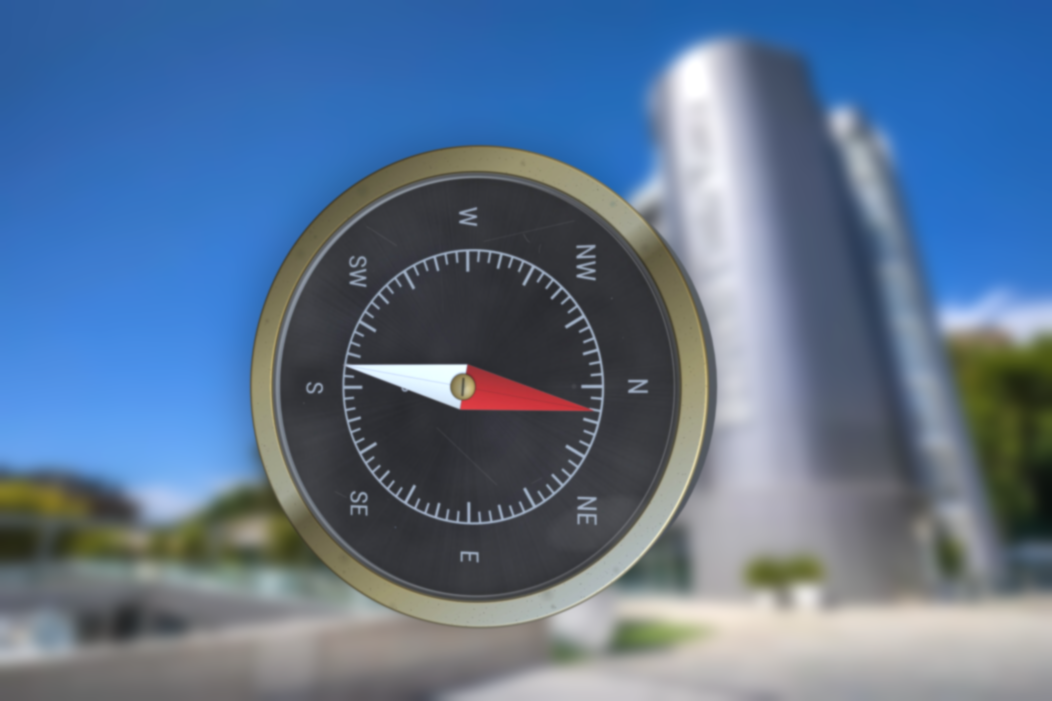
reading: 10 °
